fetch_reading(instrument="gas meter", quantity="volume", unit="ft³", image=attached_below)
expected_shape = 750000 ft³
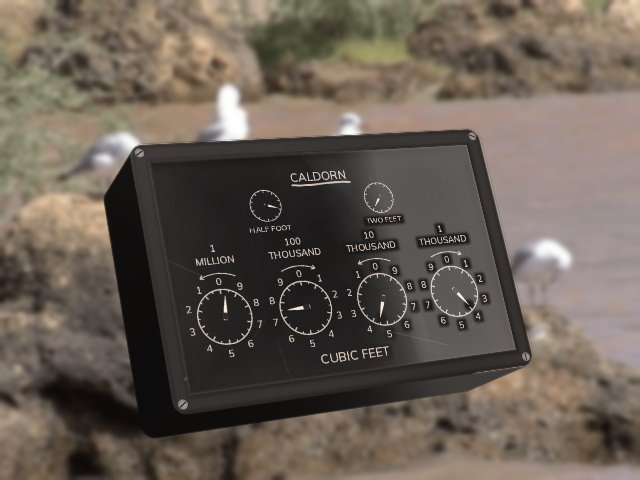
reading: 974400 ft³
